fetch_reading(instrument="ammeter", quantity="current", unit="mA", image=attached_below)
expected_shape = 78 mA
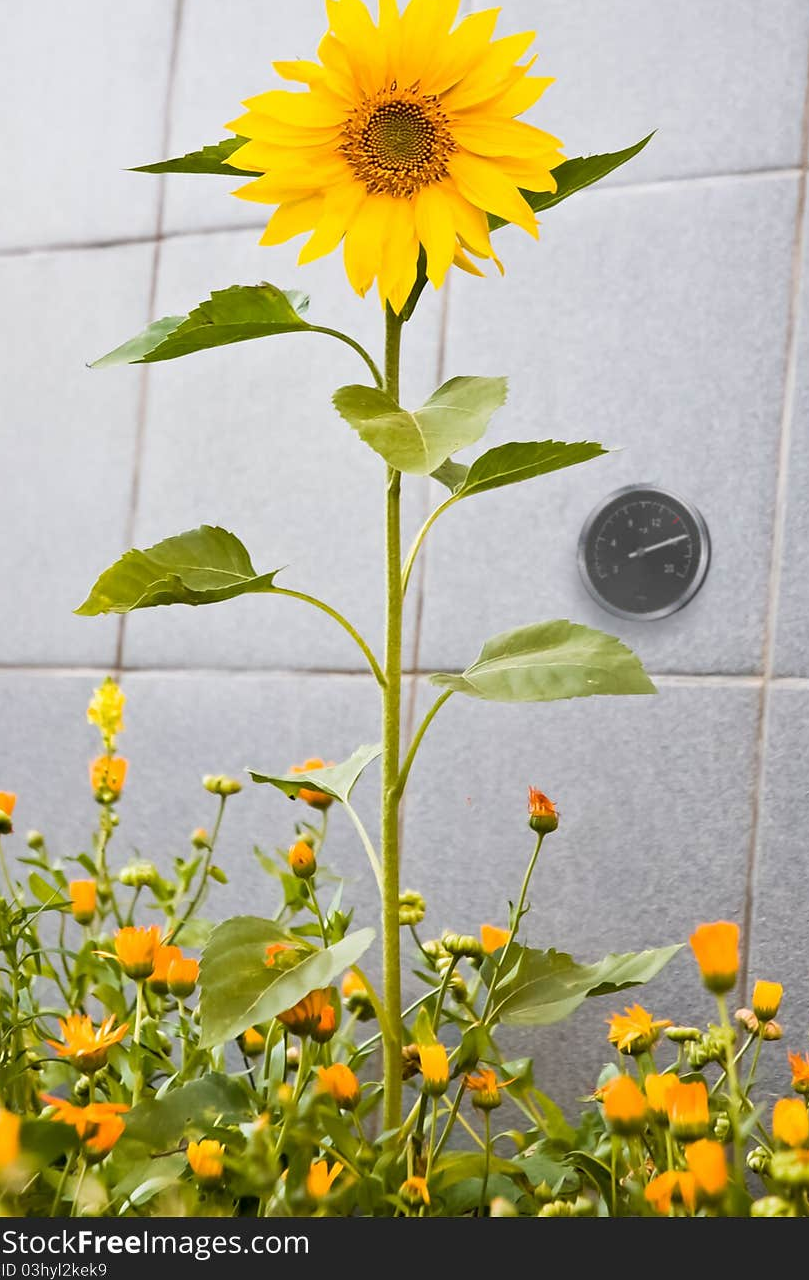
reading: 16 mA
